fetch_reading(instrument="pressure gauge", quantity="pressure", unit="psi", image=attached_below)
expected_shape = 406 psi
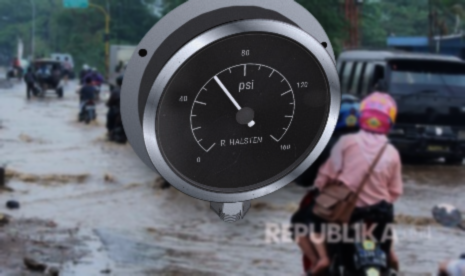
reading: 60 psi
